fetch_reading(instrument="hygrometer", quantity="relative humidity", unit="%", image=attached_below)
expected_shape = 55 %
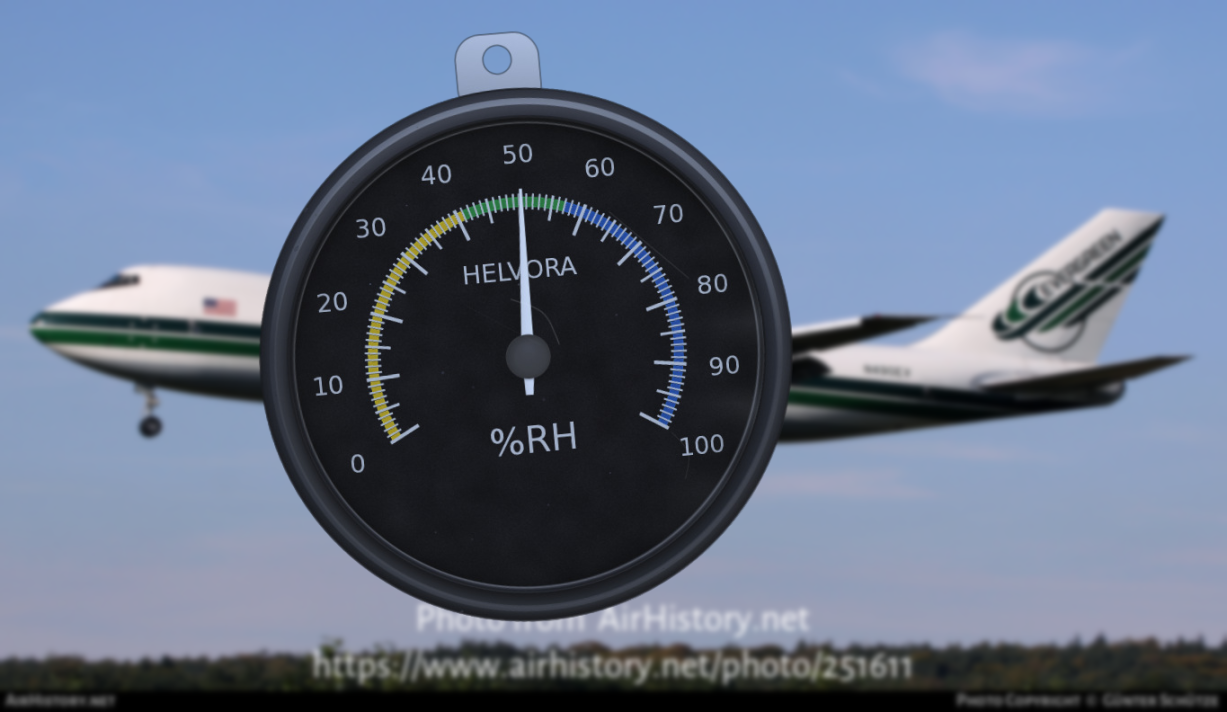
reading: 50 %
